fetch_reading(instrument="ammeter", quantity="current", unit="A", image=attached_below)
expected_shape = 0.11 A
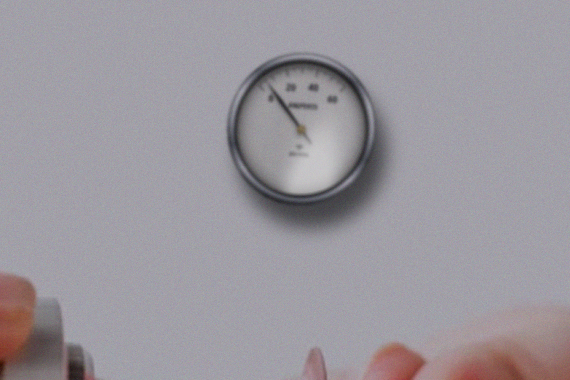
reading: 5 A
